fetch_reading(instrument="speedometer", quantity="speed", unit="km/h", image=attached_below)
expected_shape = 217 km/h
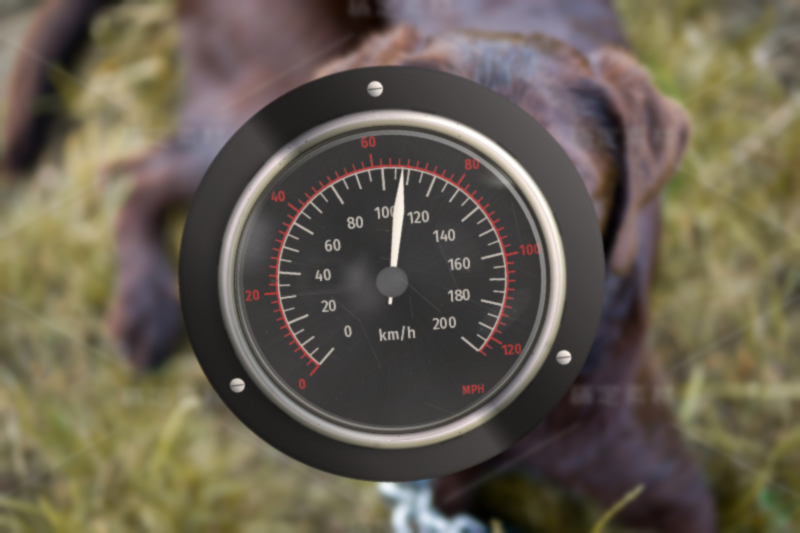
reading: 107.5 km/h
